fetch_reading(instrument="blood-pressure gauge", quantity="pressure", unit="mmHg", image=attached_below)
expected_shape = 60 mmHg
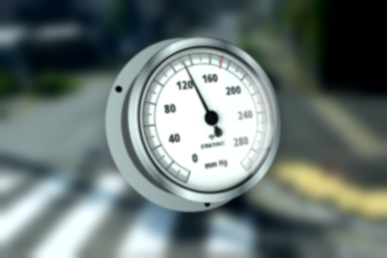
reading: 130 mmHg
